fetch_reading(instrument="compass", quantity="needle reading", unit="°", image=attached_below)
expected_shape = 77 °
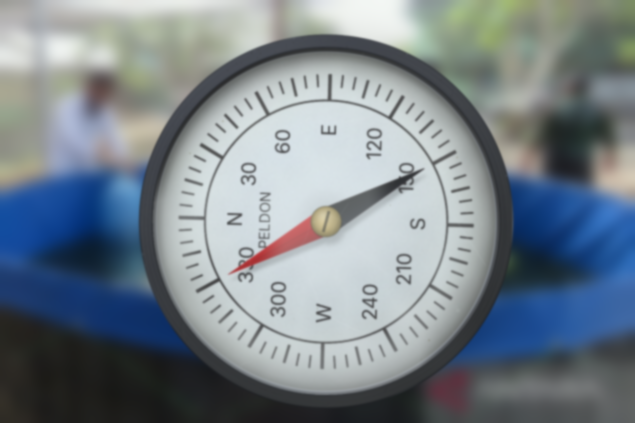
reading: 330 °
